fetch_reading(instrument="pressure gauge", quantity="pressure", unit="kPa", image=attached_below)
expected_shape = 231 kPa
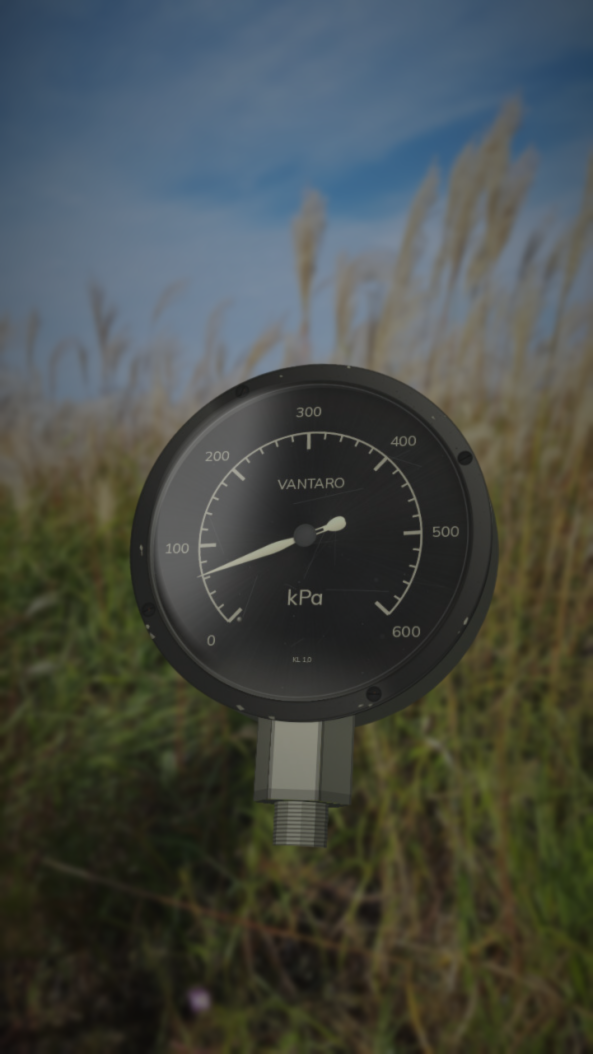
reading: 60 kPa
